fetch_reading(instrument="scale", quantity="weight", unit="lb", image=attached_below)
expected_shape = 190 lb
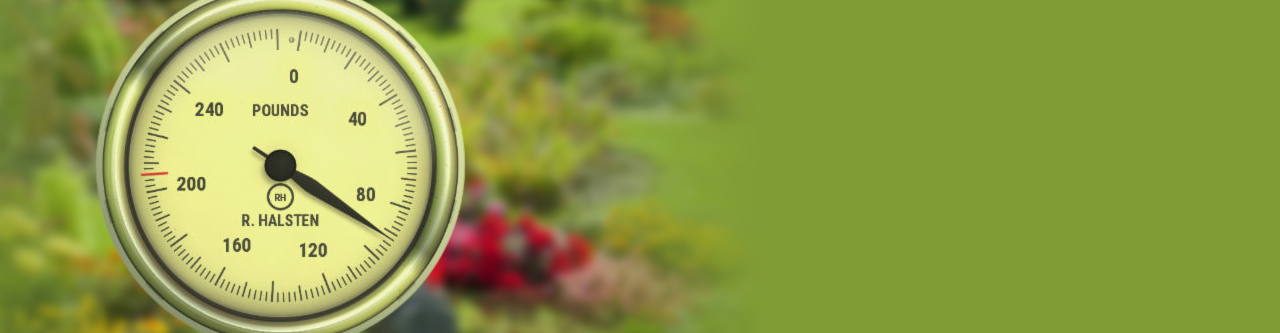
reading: 92 lb
